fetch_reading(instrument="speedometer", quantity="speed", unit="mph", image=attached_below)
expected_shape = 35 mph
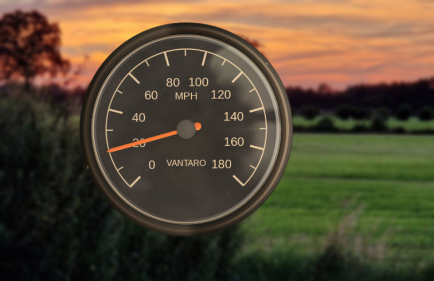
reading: 20 mph
